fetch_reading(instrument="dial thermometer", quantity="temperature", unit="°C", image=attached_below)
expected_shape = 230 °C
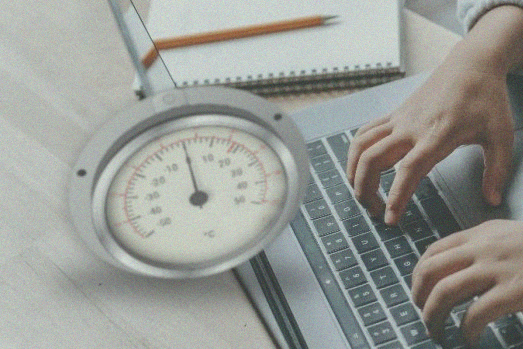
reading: 0 °C
